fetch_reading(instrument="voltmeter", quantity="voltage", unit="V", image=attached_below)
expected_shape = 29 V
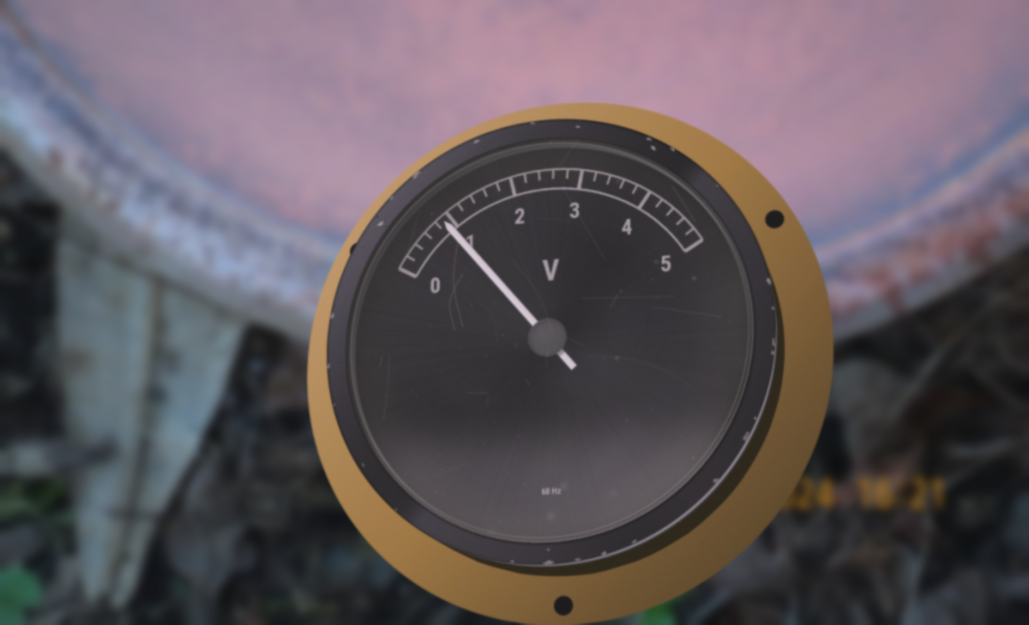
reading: 0.9 V
